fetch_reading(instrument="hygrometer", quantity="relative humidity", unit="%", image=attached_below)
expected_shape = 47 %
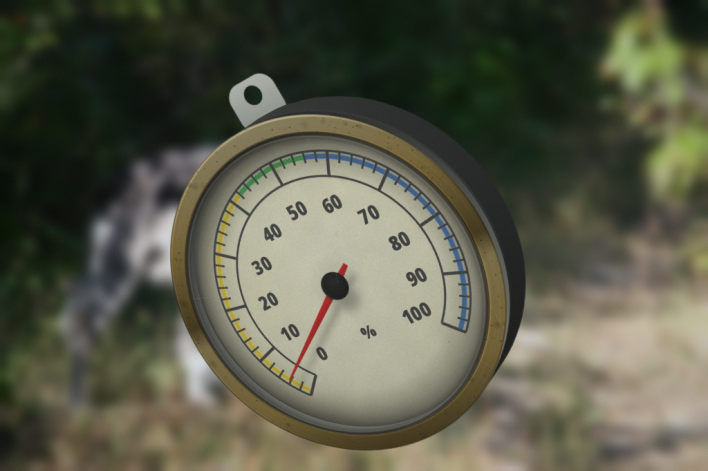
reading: 4 %
